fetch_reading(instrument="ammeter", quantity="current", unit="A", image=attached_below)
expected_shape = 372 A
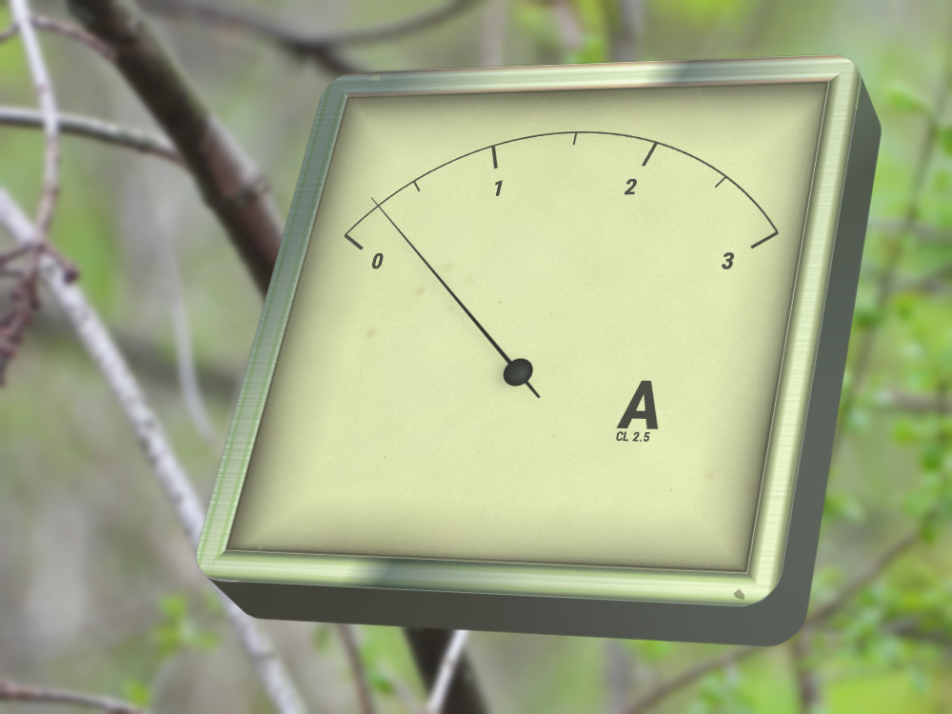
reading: 0.25 A
